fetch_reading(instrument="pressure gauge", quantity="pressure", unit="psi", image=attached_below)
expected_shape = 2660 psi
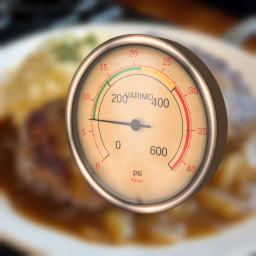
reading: 100 psi
